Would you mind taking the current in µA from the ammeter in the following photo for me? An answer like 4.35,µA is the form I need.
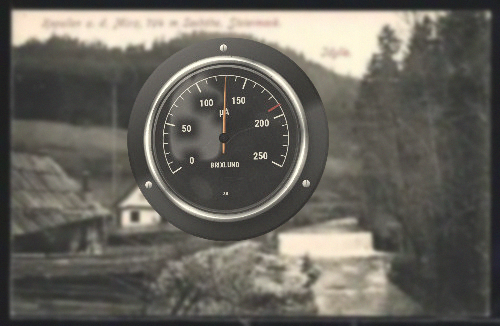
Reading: 130,µA
